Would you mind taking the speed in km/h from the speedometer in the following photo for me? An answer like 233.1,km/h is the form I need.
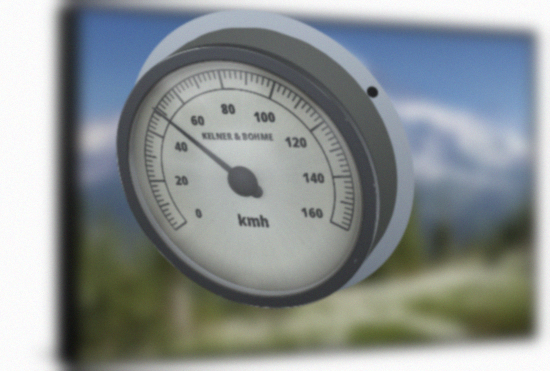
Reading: 50,km/h
